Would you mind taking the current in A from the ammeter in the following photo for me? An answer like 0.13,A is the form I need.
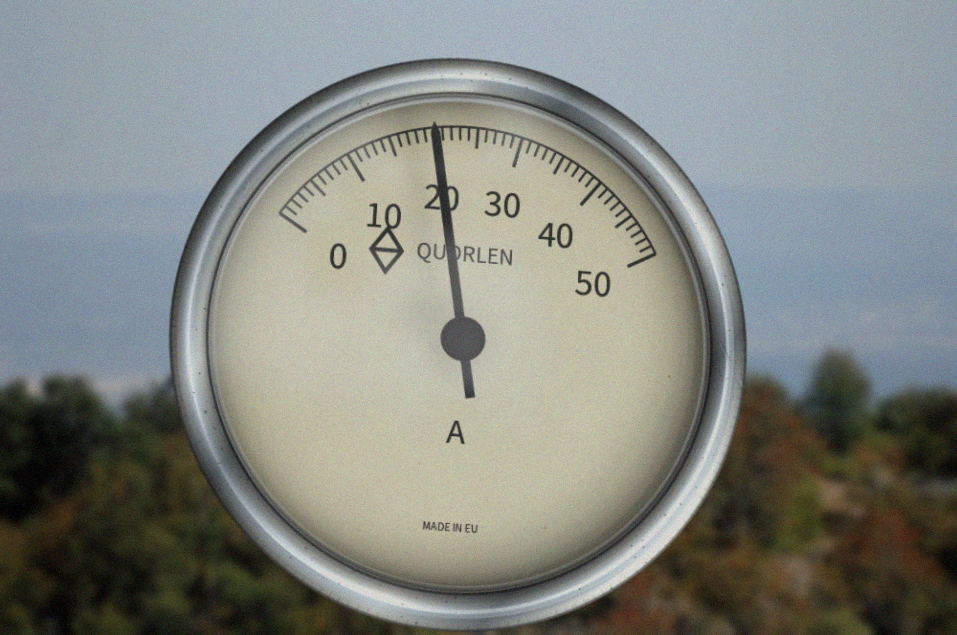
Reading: 20,A
